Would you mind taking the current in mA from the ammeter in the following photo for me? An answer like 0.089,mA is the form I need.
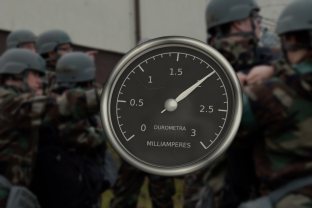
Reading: 2,mA
